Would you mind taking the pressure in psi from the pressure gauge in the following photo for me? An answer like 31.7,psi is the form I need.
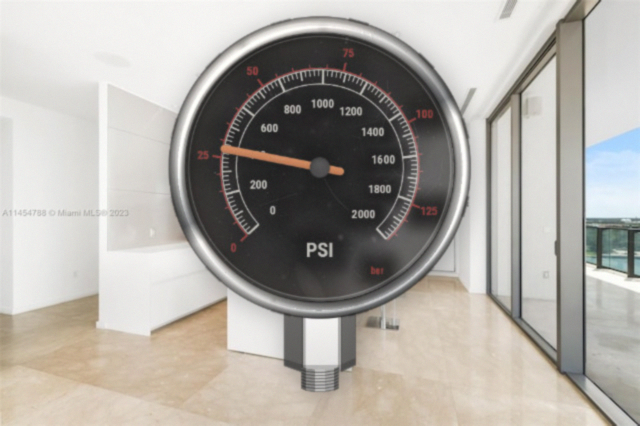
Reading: 400,psi
